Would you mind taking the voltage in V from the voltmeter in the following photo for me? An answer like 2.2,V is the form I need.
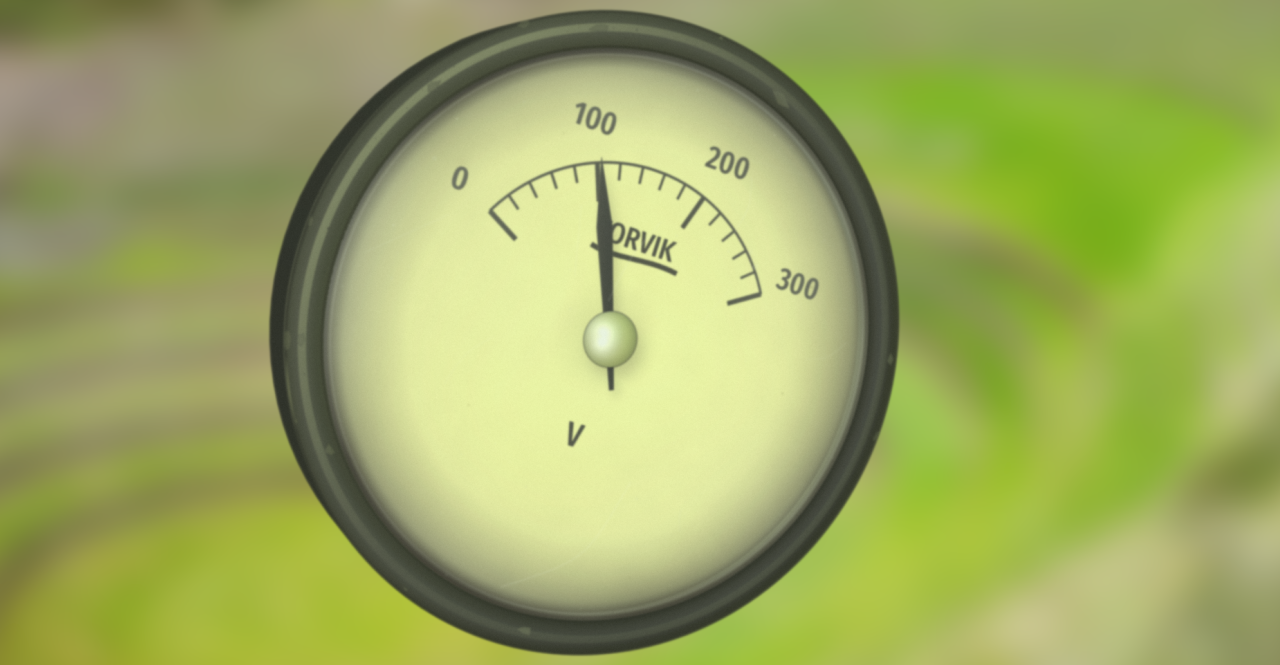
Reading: 100,V
